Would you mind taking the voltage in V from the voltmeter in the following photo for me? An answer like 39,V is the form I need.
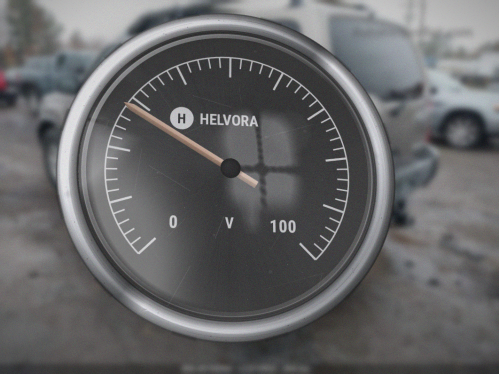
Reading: 28,V
